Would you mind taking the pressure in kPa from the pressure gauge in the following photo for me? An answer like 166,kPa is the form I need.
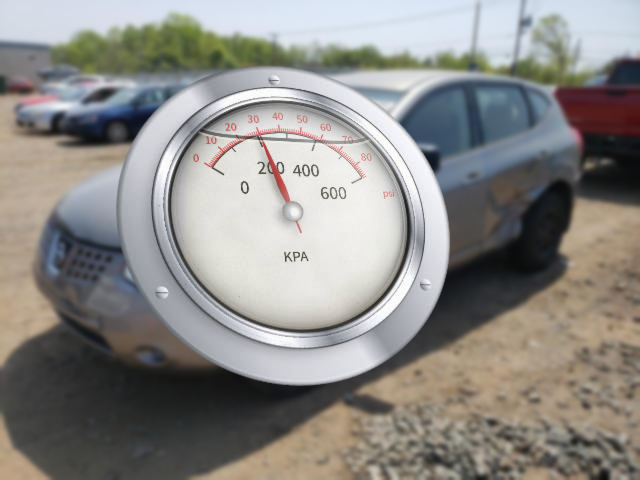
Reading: 200,kPa
